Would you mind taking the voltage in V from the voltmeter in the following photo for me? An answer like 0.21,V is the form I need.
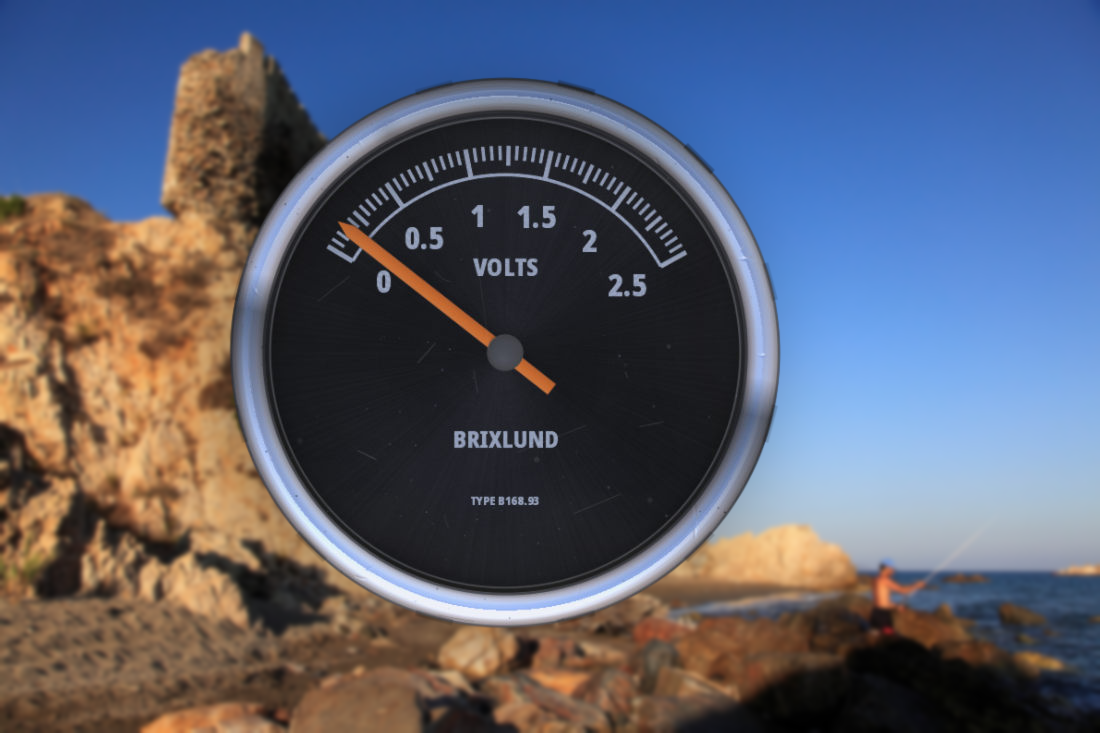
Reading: 0.15,V
